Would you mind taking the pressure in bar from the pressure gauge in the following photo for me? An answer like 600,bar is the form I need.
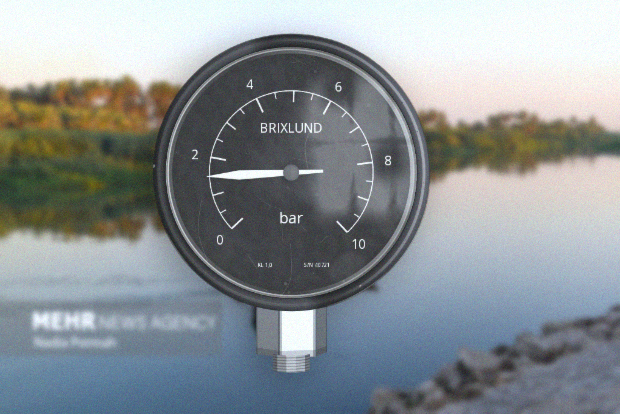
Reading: 1.5,bar
